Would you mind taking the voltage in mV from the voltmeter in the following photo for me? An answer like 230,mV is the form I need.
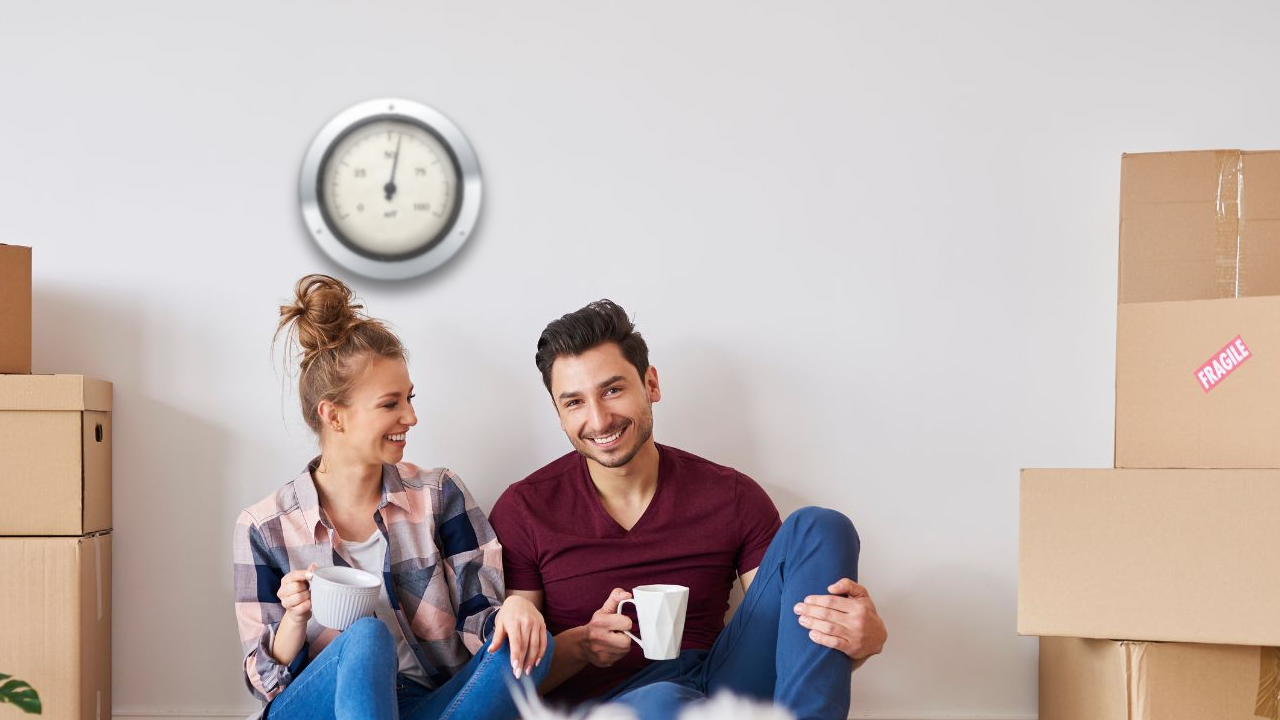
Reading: 55,mV
